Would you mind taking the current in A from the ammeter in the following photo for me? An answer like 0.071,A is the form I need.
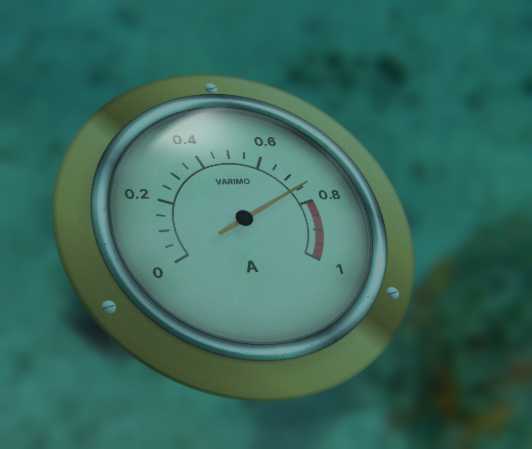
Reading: 0.75,A
